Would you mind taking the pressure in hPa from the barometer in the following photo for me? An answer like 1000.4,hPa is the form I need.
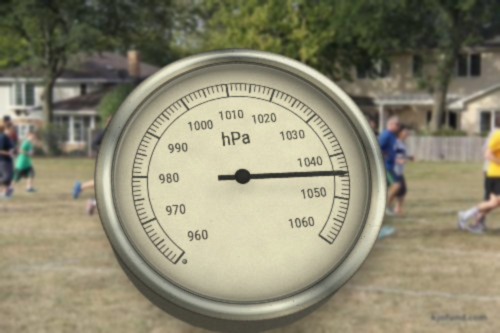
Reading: 1045,hPa
